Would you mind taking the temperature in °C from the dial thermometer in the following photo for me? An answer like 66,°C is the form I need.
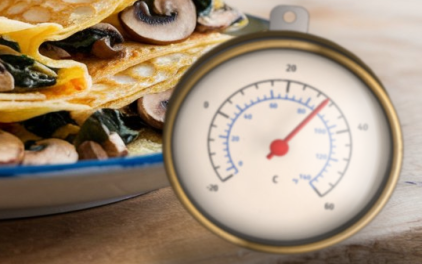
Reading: 30,°C
